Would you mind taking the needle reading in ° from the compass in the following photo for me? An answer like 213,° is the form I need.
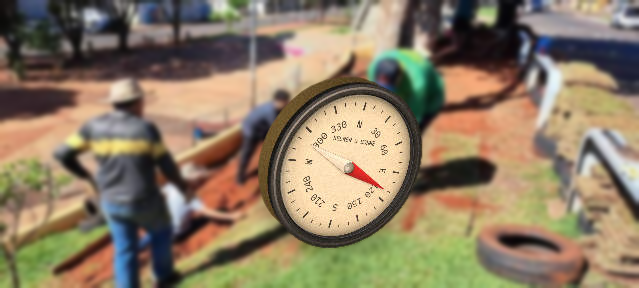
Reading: 110,°
